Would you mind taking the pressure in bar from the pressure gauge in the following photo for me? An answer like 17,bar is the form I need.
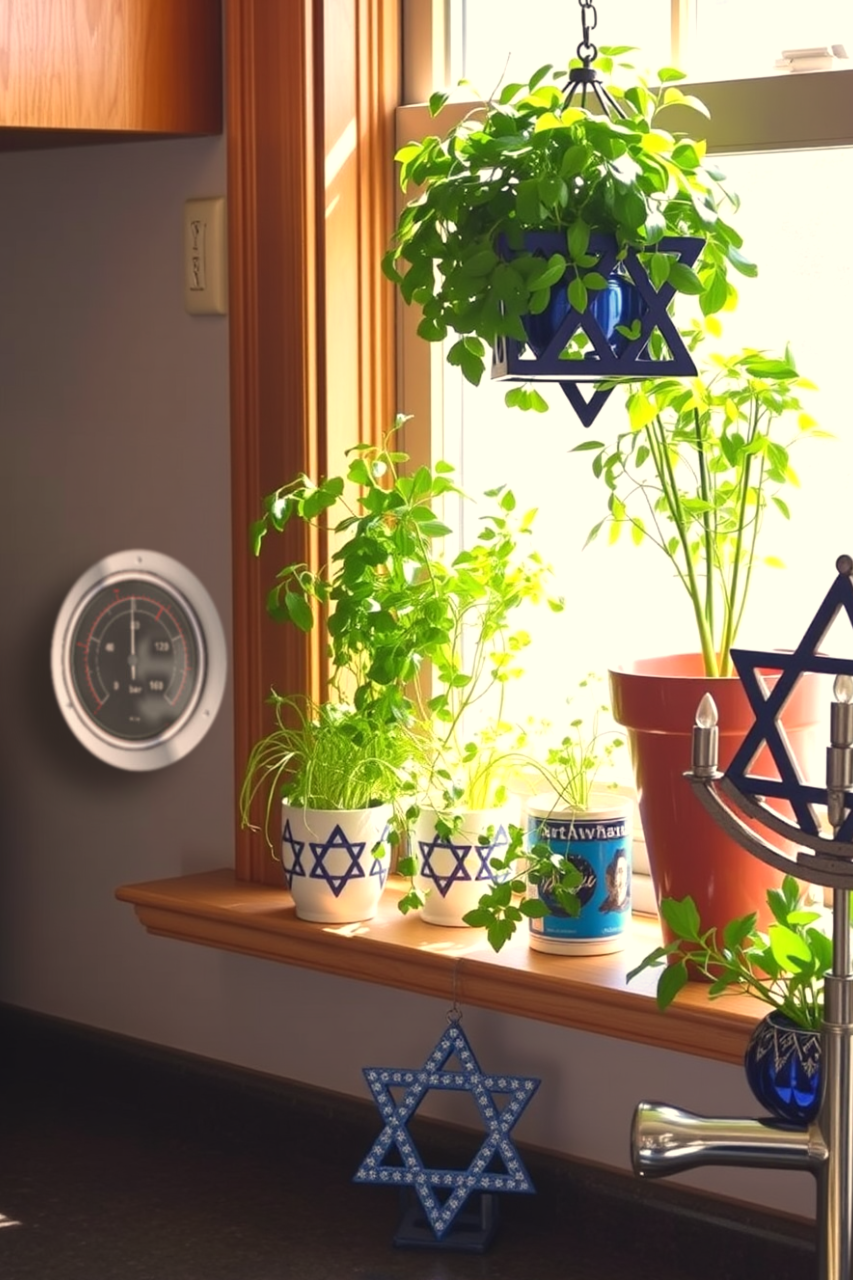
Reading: 80,bar
